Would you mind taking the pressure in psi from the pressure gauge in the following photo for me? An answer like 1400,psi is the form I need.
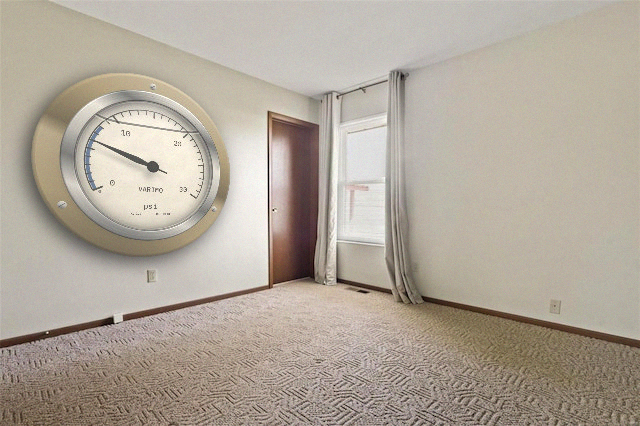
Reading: 6,psi
